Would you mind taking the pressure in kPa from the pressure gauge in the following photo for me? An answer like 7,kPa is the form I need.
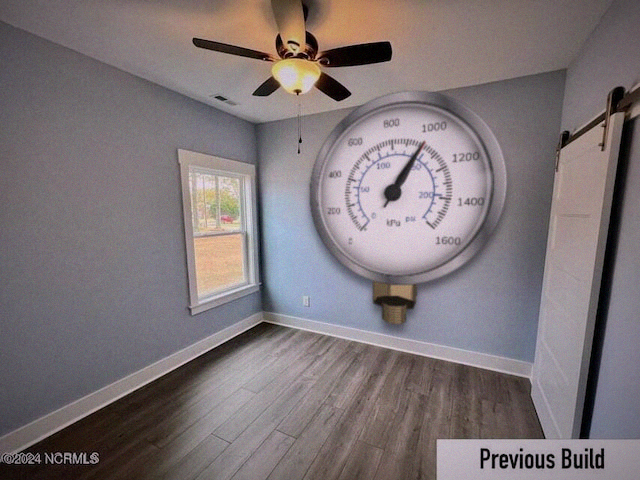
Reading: 1000,kPa
